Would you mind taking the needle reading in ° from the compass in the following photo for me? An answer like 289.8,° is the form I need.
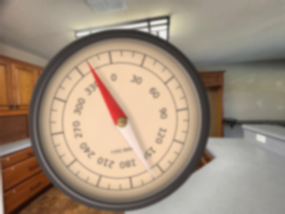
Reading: 340,°
